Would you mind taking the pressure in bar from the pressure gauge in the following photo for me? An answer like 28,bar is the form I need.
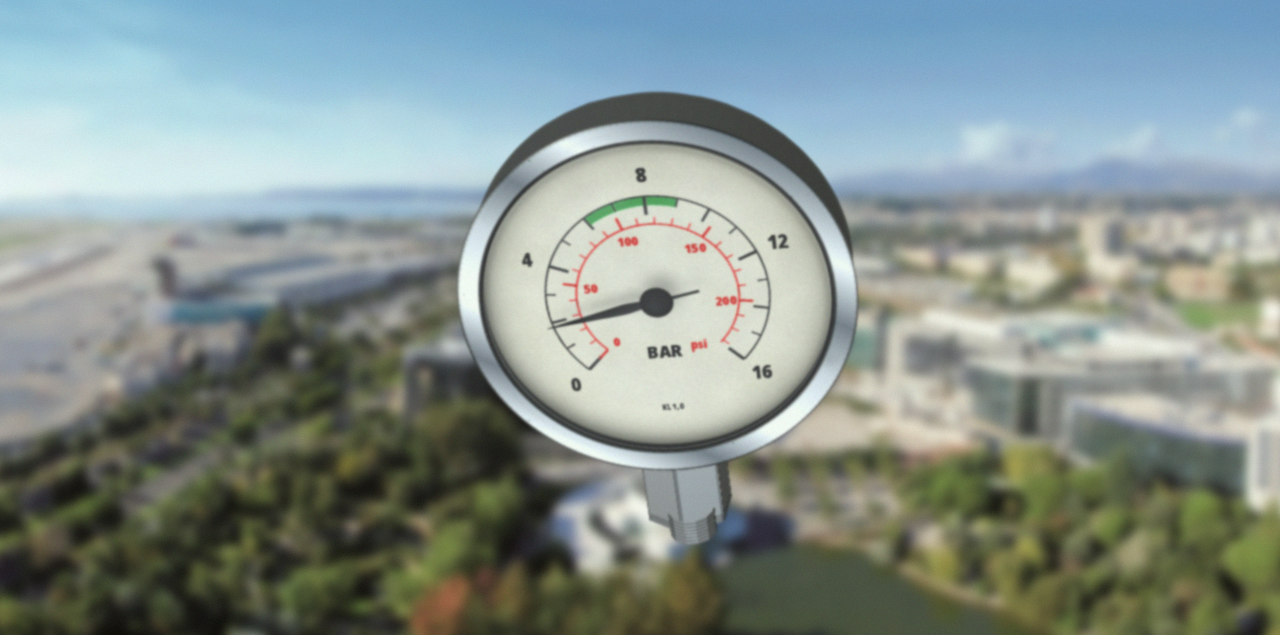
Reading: 2,bar
